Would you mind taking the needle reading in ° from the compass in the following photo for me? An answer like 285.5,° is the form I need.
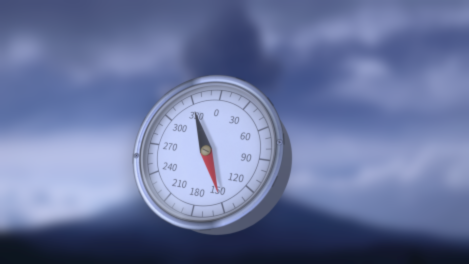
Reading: 150,°
